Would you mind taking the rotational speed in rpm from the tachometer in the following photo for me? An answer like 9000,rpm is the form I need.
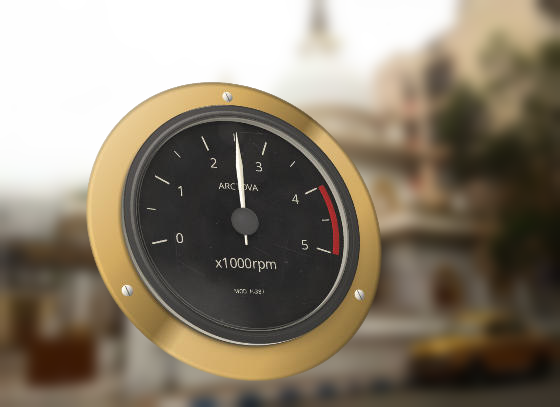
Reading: 2500,rpm
